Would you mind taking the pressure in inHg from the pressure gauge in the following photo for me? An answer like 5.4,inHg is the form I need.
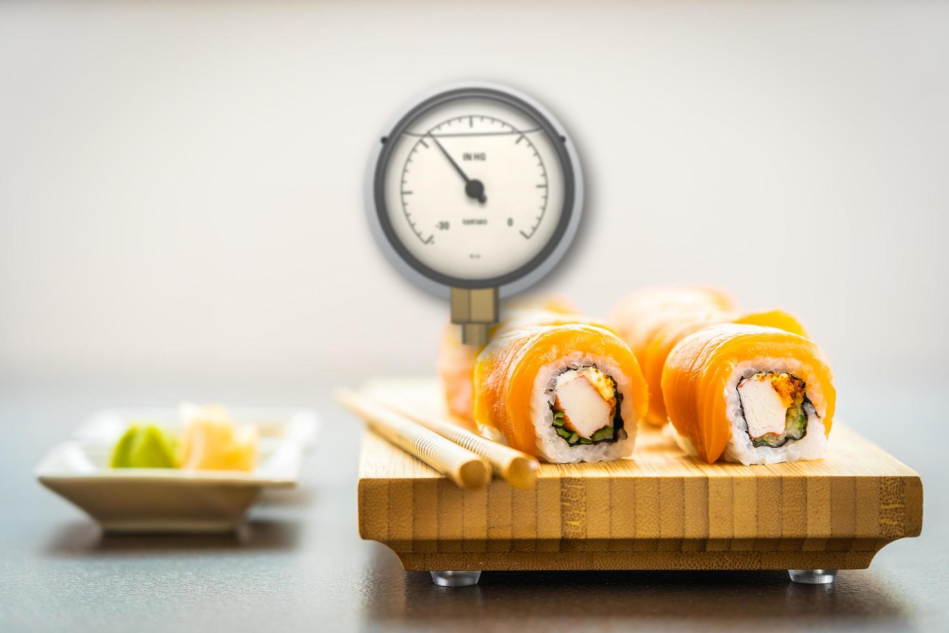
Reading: -19,inHg
